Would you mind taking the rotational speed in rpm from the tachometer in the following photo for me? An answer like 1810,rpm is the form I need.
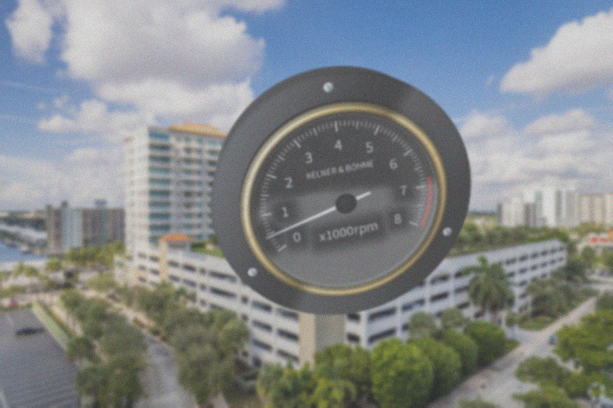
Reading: 500,rpm
